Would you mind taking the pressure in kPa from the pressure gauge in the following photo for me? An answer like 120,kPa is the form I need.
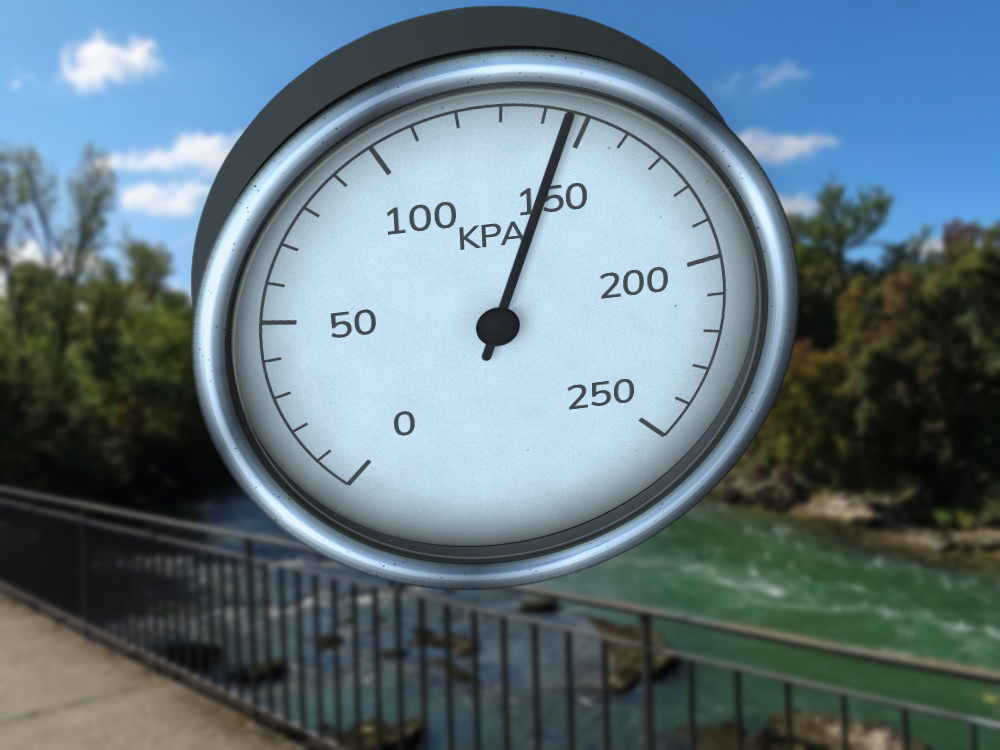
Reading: 145,kPa
